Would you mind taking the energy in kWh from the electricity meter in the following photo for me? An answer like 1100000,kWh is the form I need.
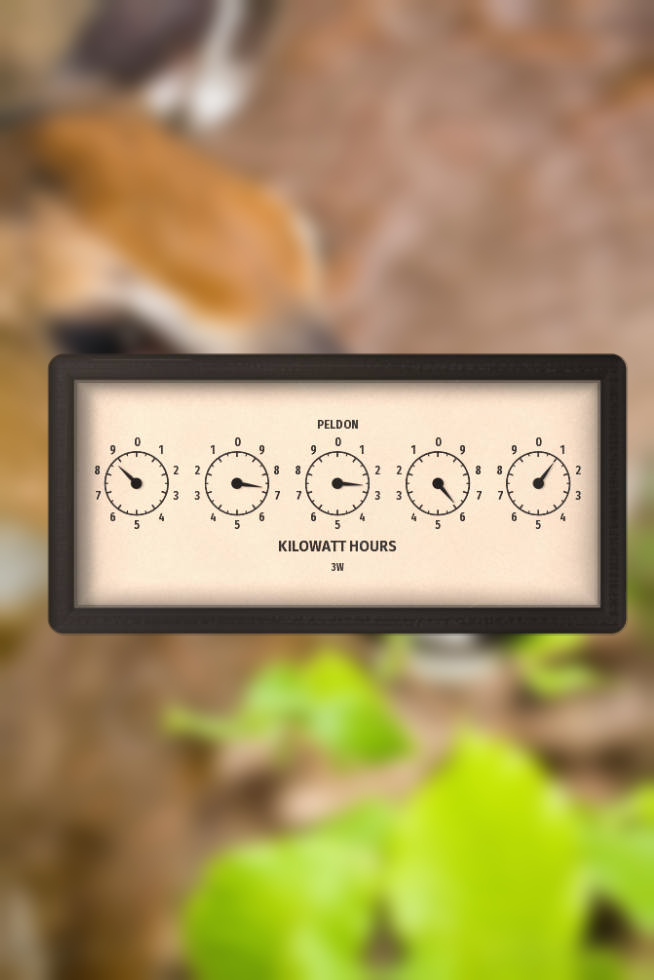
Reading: 87261,kWh
